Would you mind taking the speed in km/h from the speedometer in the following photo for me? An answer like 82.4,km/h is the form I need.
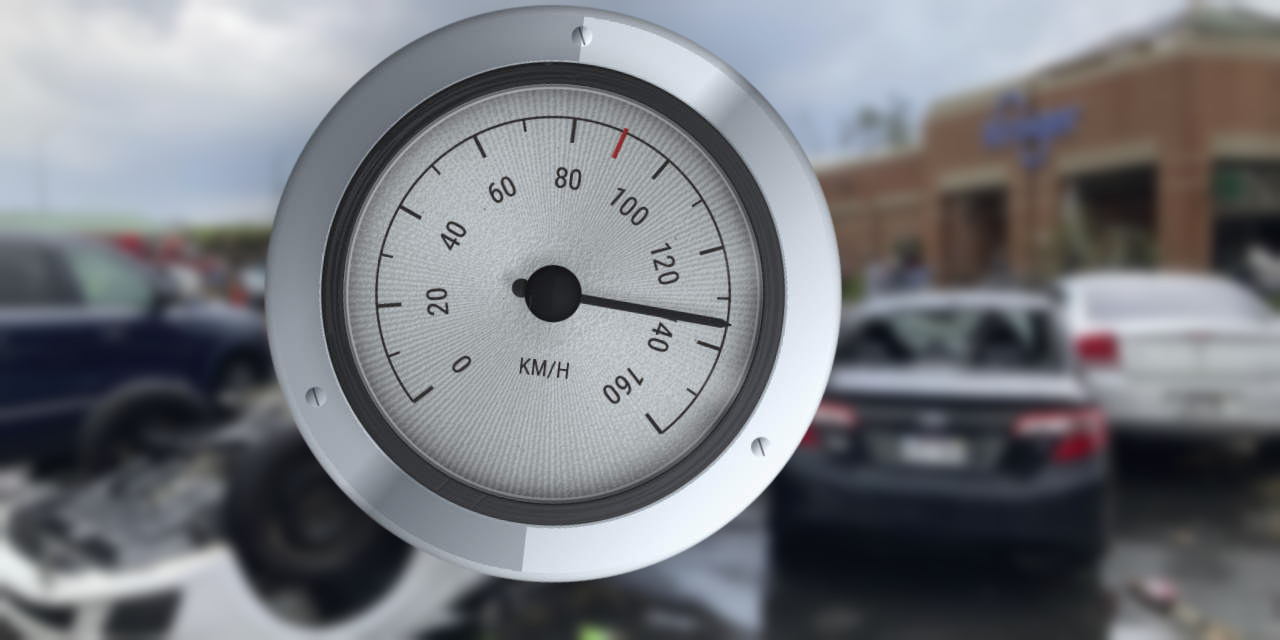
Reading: 135,km/h
